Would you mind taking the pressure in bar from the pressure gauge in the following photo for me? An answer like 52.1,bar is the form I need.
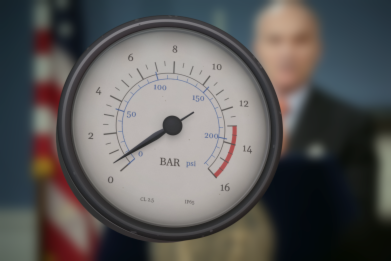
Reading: 0.5,bar
